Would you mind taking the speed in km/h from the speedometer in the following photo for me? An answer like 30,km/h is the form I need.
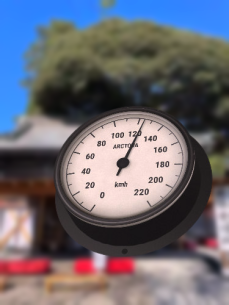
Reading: 125,km/h
